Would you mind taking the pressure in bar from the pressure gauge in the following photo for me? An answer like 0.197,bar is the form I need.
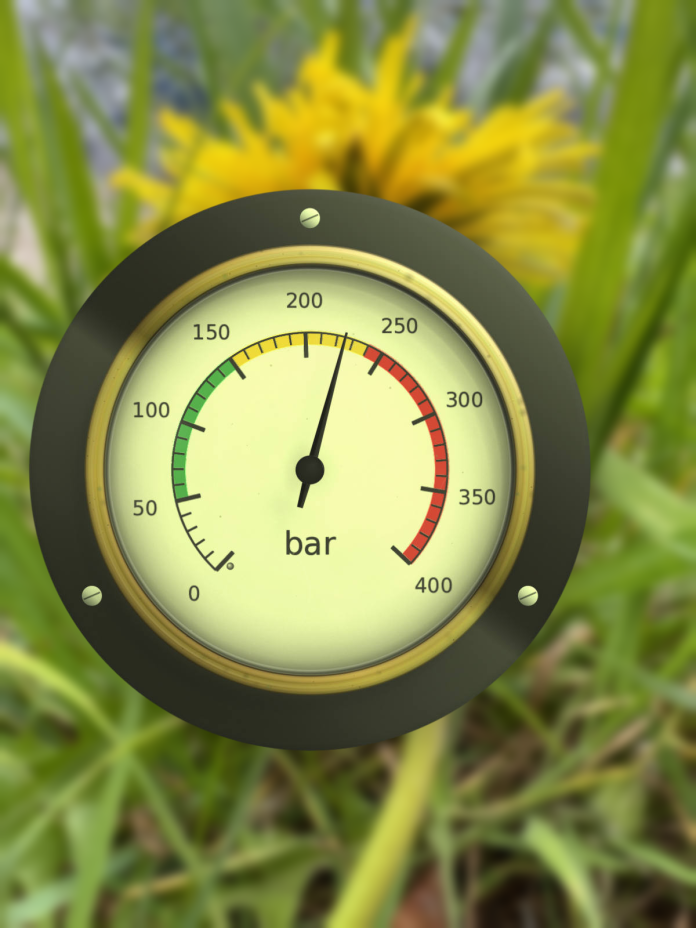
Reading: 225,bar
